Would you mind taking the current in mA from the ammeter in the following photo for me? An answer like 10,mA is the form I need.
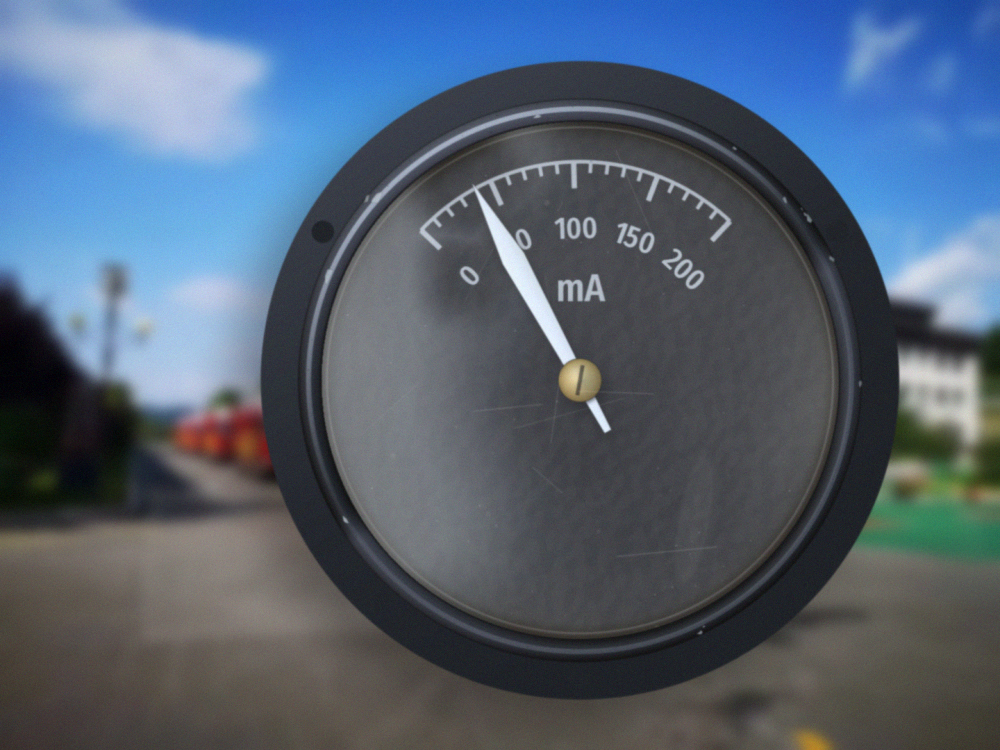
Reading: 40,mA
